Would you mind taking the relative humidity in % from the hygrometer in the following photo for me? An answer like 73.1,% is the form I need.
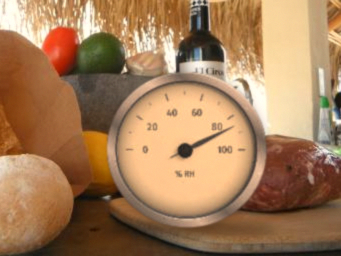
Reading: 85,%
